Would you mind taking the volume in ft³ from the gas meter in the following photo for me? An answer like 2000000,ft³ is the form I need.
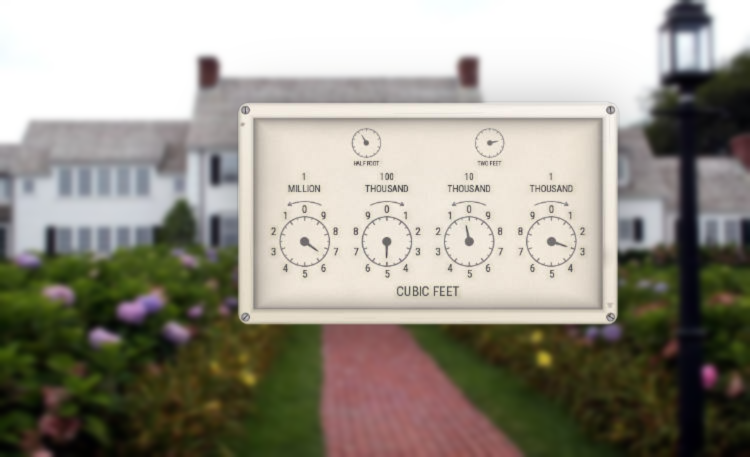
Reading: 650300,ft³
